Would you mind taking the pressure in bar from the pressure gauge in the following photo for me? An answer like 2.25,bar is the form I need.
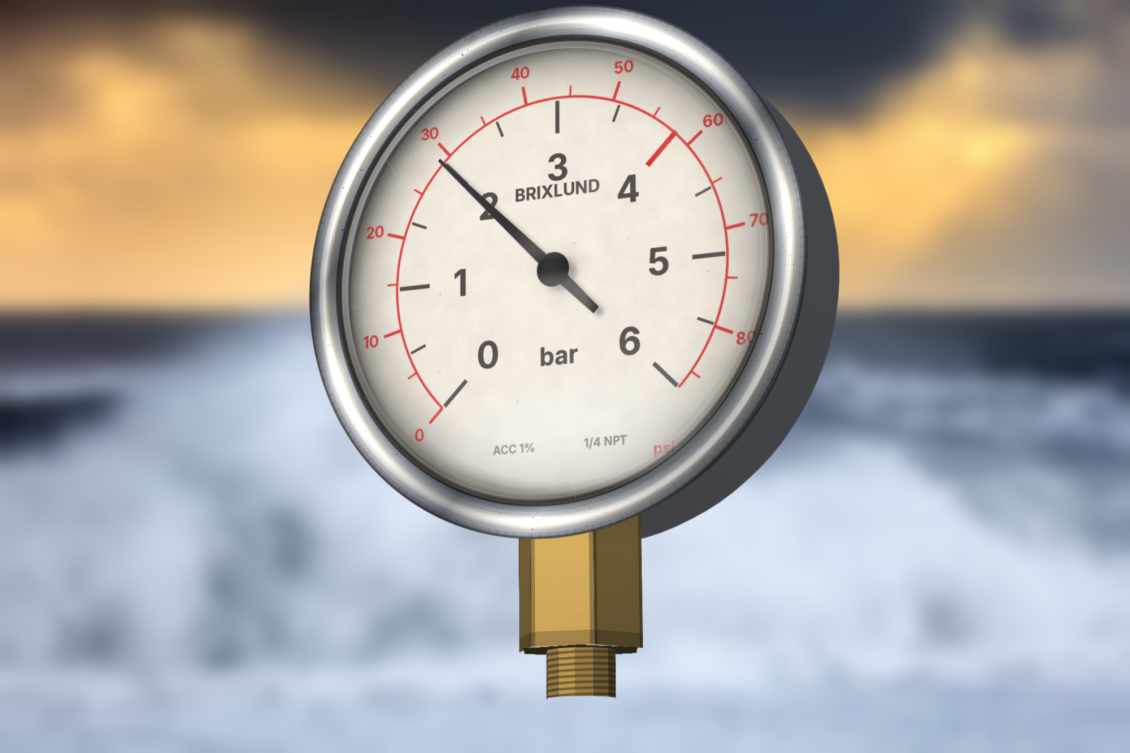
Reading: 2,bar
